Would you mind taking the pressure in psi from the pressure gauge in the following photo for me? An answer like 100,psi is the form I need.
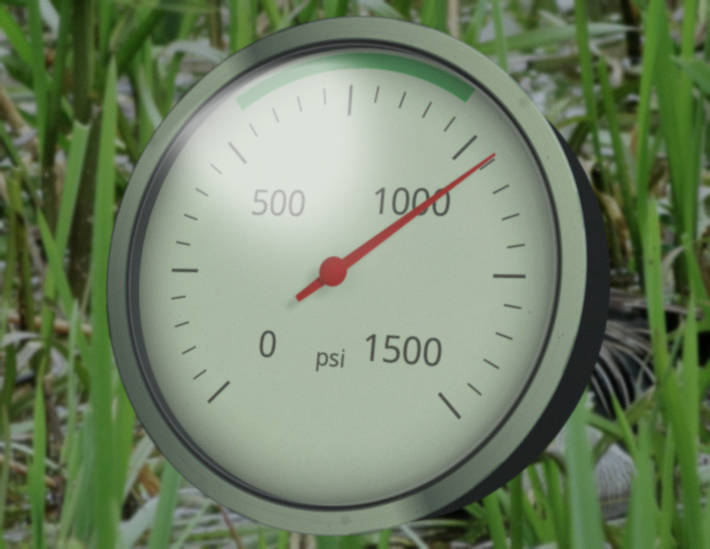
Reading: 1050,psi
